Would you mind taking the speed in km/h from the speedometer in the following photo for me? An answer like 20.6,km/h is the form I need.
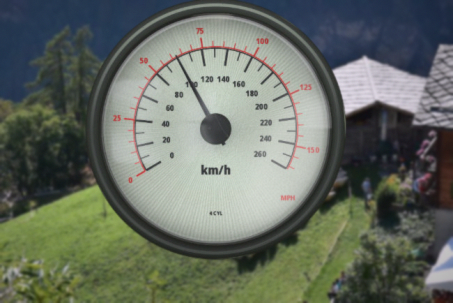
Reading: 100,km/h
